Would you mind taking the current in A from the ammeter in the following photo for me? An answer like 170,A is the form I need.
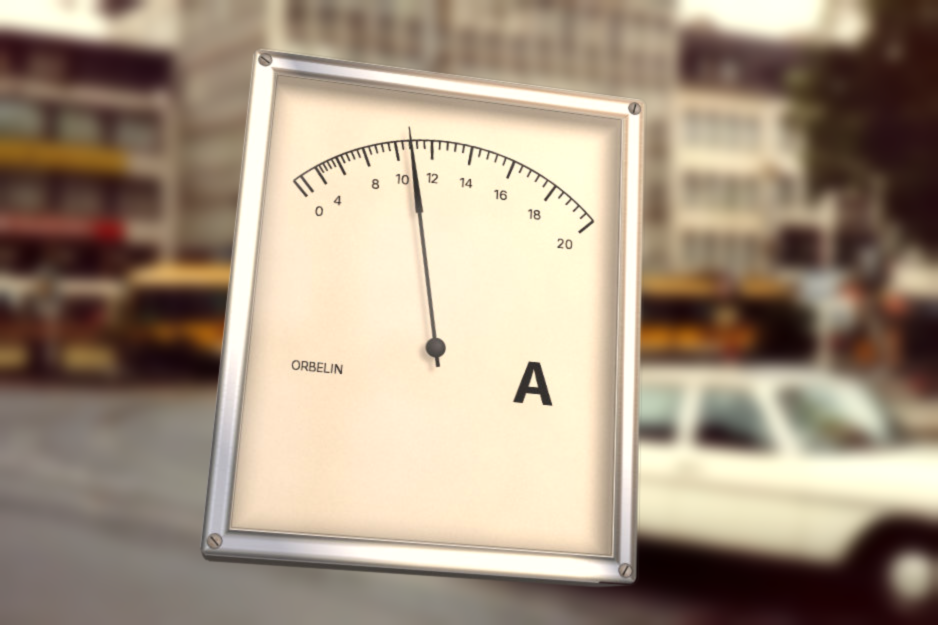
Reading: 10.8,A
